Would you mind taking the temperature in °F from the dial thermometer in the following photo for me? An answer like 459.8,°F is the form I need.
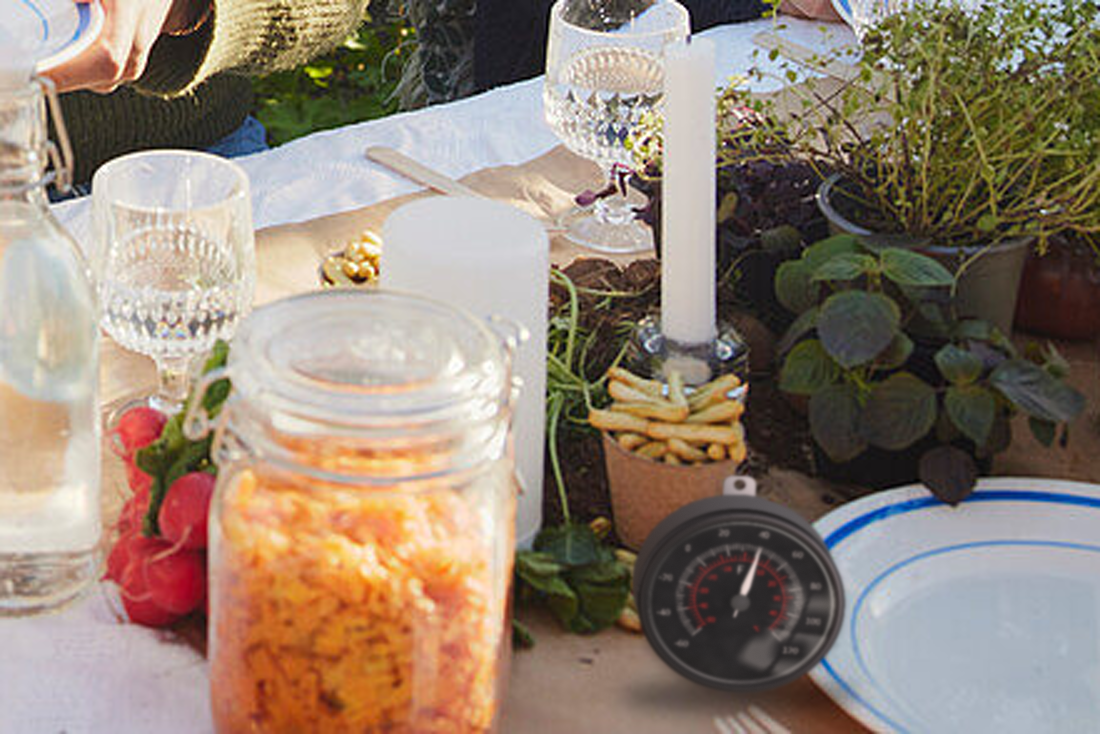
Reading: 40,°F
